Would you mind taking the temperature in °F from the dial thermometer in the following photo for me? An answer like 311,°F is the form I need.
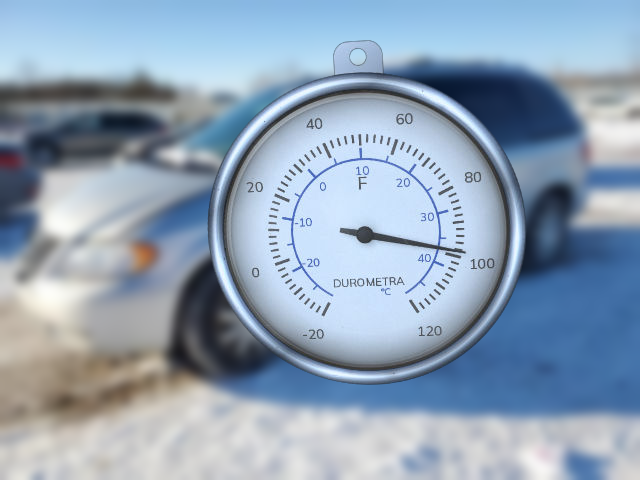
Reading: 98,°F
